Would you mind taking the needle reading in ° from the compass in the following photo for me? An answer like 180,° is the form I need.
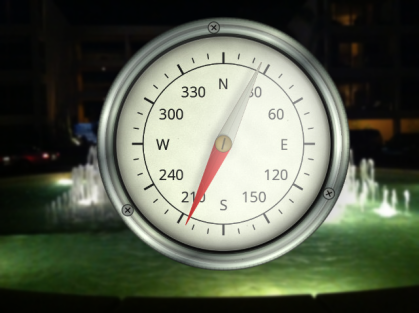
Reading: 205,°
